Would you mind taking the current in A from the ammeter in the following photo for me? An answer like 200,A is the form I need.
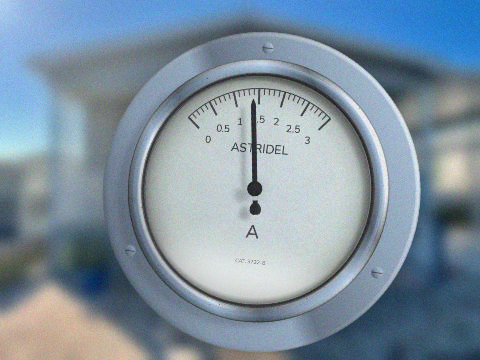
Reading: 1.4,A
